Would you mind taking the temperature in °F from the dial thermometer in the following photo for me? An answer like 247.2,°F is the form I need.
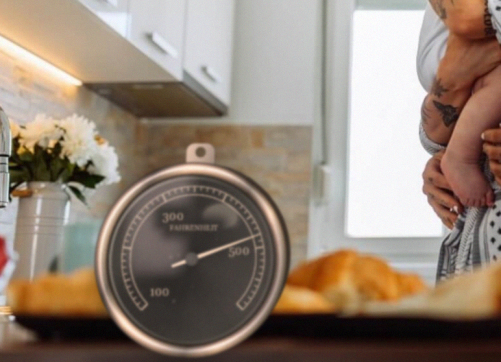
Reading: 480,°F
